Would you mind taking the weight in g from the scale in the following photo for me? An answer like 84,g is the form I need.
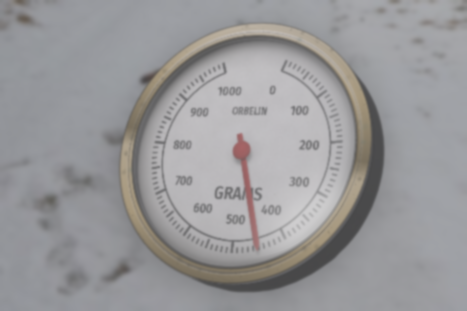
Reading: 450,g
